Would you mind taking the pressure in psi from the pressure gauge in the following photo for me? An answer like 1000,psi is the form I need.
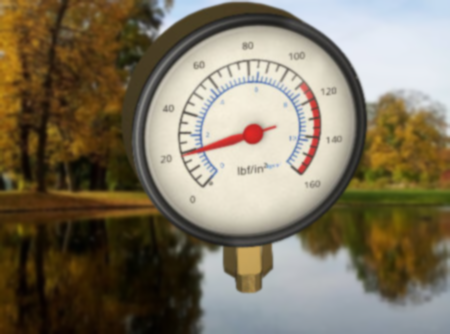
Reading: 20,psi
